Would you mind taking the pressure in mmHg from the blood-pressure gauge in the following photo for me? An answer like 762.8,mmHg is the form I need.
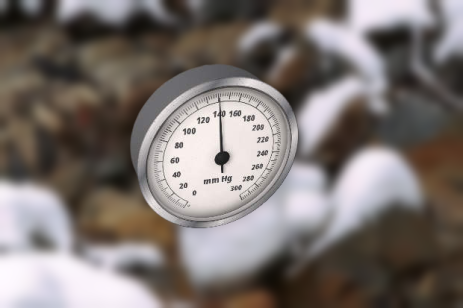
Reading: 140,mmHg
